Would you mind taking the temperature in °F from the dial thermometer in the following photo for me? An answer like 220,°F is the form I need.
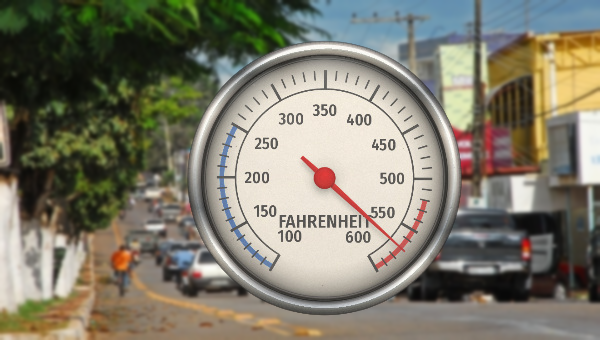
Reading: 570,°F
